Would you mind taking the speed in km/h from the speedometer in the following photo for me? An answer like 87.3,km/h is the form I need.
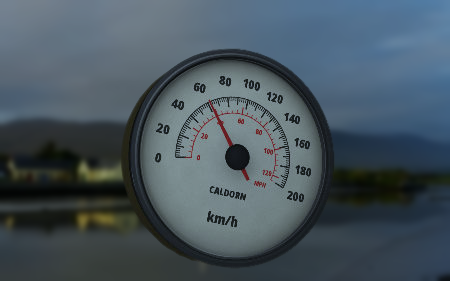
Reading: 60,km/h
